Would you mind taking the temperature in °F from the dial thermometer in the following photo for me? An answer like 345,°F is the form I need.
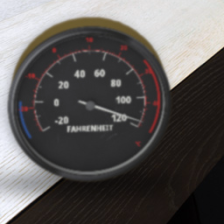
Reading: 115,°F
